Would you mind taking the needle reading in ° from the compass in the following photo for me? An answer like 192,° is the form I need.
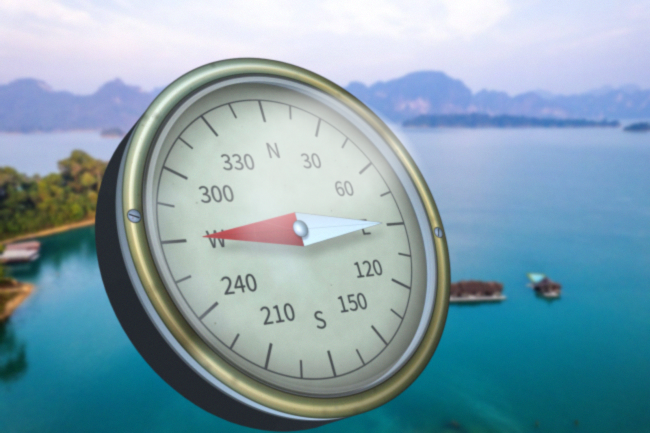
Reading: 270,°
